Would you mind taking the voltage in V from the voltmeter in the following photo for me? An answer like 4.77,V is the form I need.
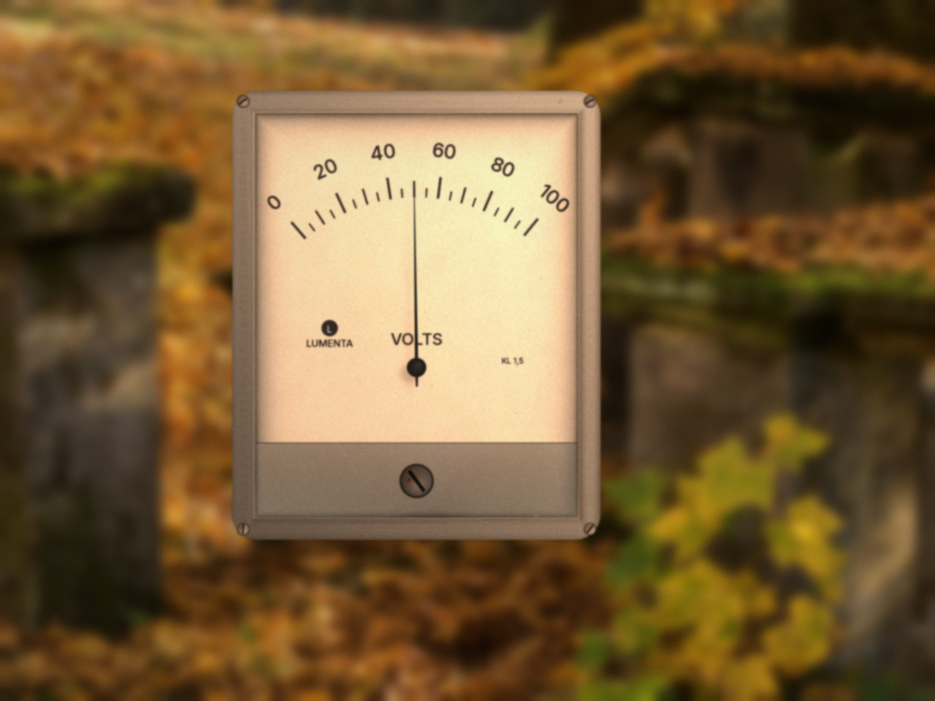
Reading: 50,V
